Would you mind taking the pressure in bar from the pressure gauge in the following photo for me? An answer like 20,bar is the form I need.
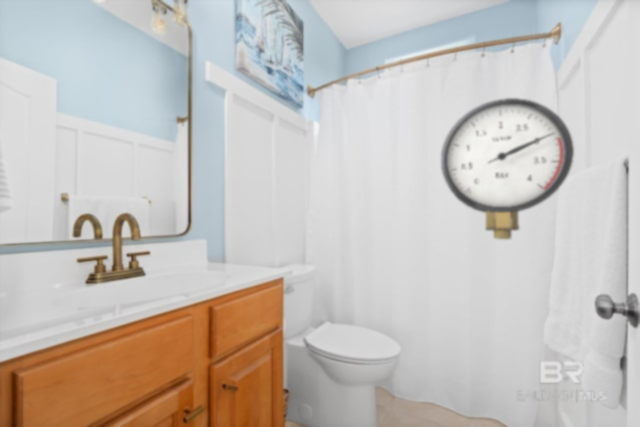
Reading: 3,bar
